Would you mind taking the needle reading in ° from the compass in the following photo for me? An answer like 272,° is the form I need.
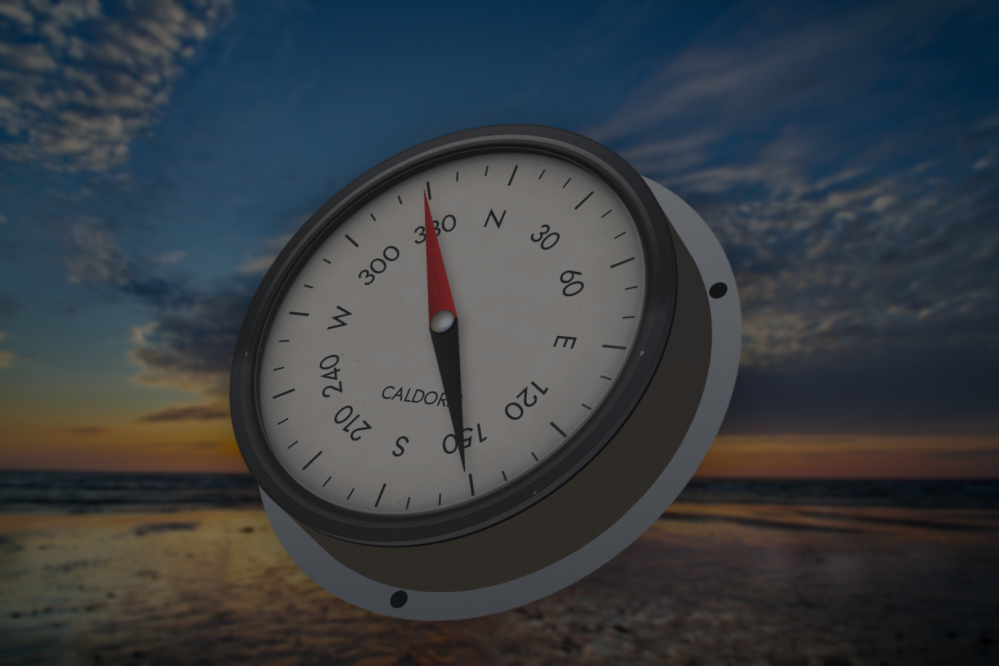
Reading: 330,°
